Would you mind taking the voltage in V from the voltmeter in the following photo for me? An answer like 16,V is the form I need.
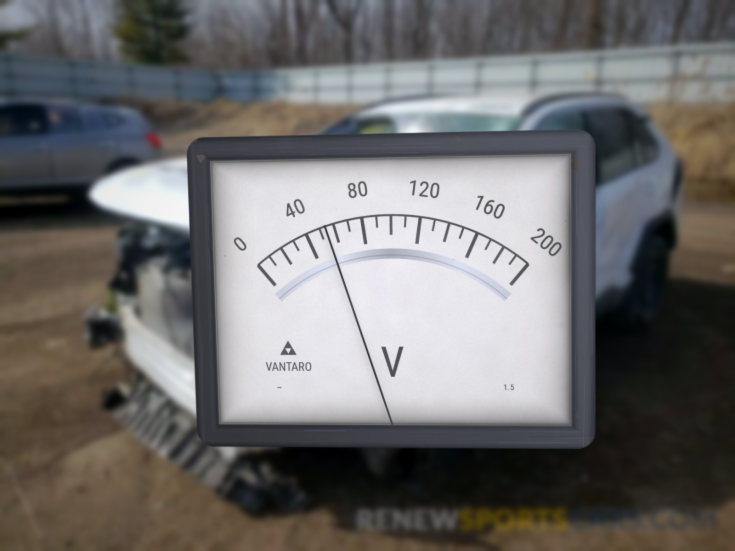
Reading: 55,V
